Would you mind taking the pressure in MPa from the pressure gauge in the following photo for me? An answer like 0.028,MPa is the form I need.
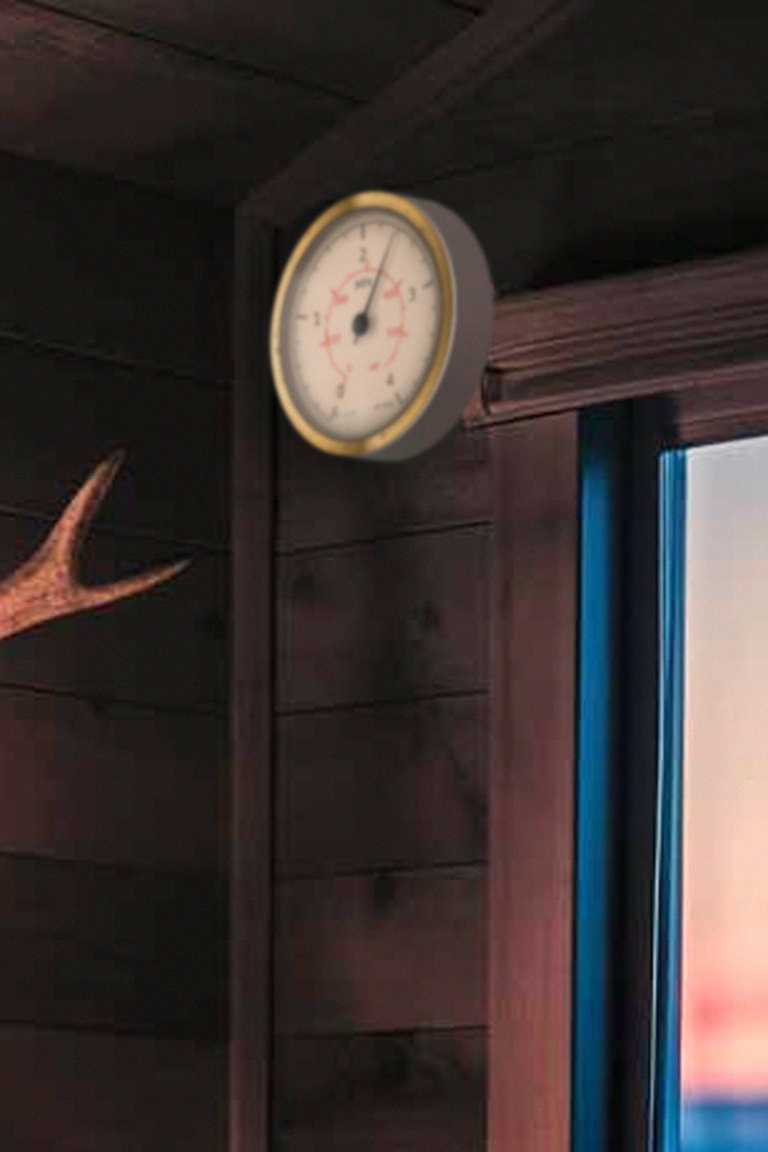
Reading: 2.4,MPa
